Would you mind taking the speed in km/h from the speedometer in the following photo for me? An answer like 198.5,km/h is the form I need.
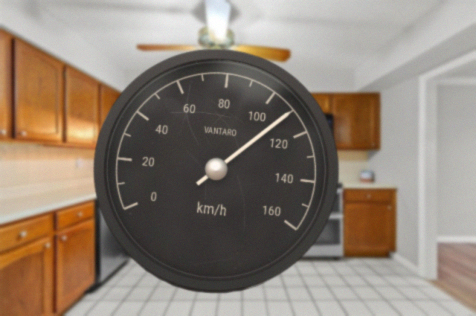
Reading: 110,km/h
